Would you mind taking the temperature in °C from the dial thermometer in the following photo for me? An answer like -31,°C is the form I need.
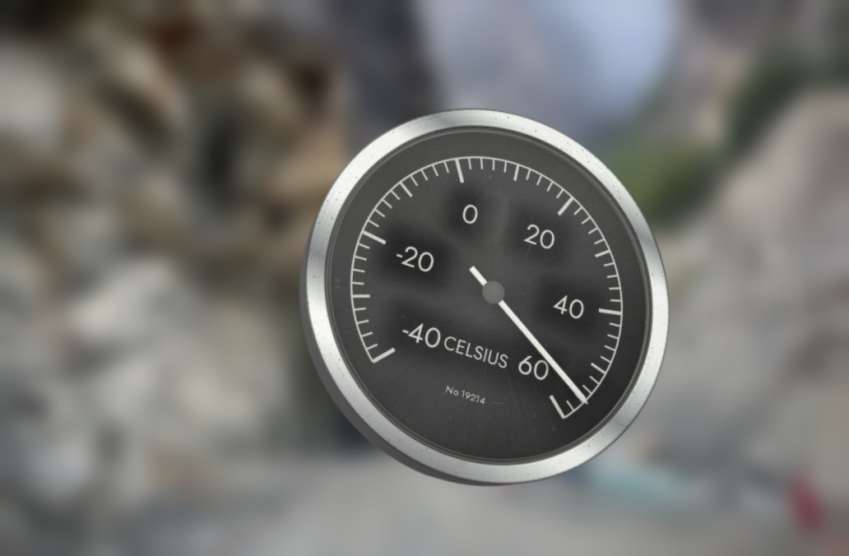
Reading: 56,°C
